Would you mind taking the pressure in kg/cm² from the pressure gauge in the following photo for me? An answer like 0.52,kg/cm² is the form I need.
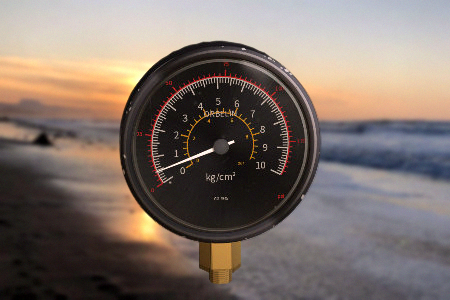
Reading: 0.5,kg/cm²
